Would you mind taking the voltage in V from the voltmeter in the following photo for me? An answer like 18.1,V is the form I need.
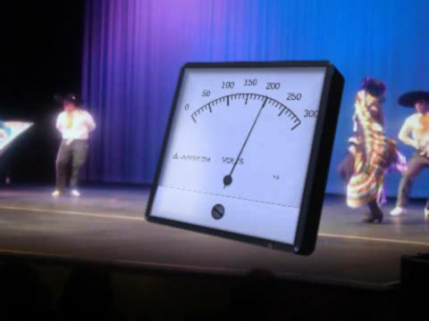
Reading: 200,V
